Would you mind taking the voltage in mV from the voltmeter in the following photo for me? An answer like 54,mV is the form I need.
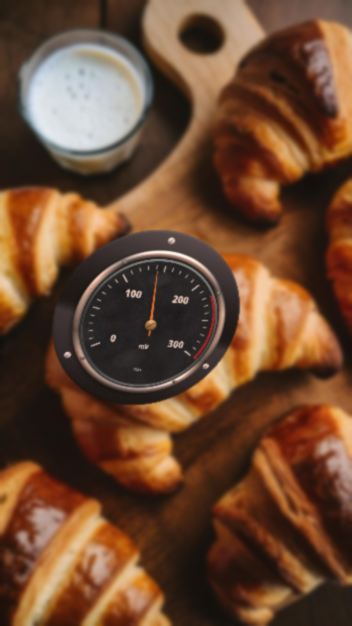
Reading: 140,mV
